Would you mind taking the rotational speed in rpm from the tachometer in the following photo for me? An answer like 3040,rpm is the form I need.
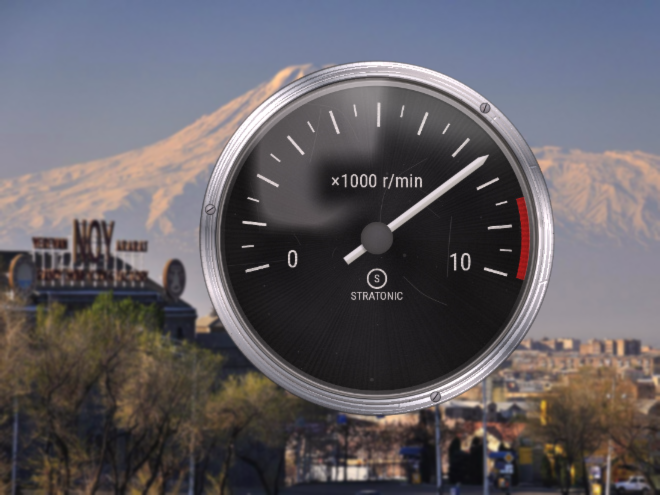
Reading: 7500,rpm
